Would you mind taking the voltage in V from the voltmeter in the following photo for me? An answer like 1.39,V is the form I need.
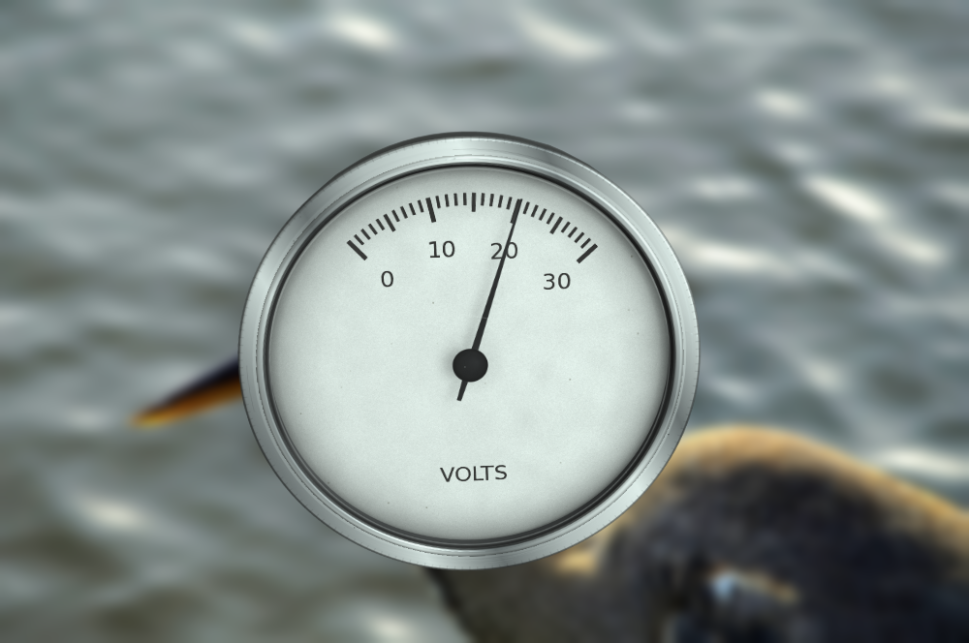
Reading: 20,V
